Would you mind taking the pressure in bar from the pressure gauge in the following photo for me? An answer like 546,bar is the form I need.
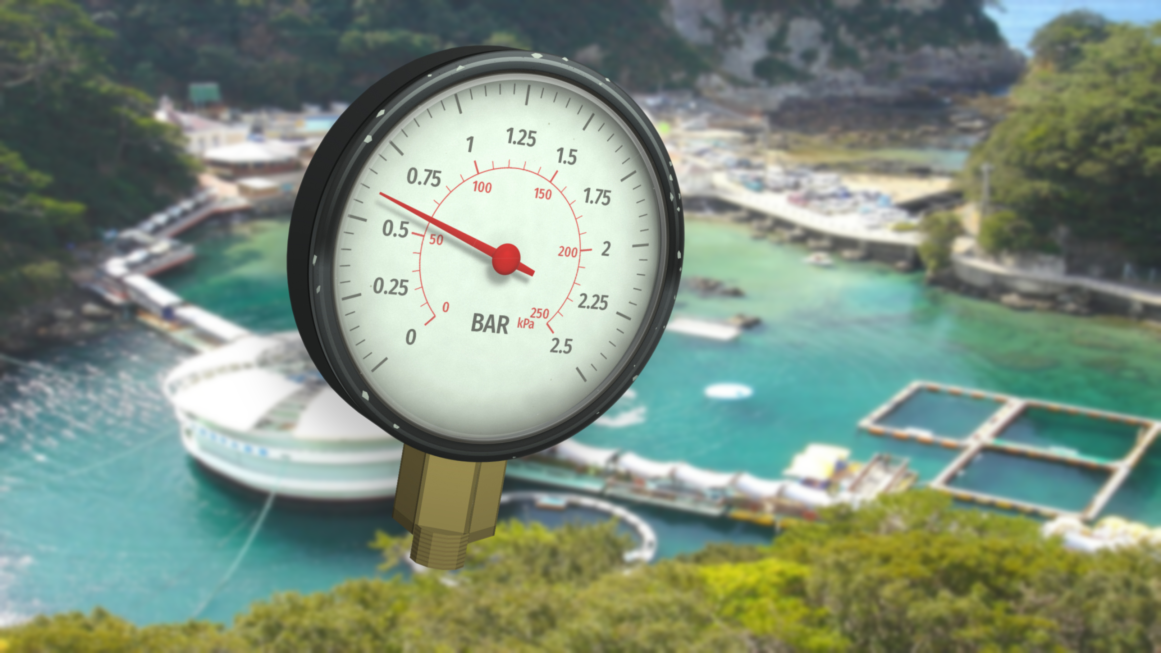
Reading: 0.6,bar
